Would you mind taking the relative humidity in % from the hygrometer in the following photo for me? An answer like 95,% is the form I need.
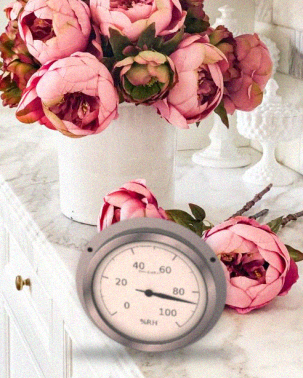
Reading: 85,%
